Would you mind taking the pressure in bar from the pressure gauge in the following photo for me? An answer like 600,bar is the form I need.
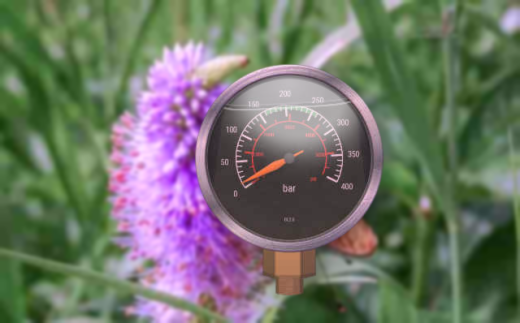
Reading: 10,bar
